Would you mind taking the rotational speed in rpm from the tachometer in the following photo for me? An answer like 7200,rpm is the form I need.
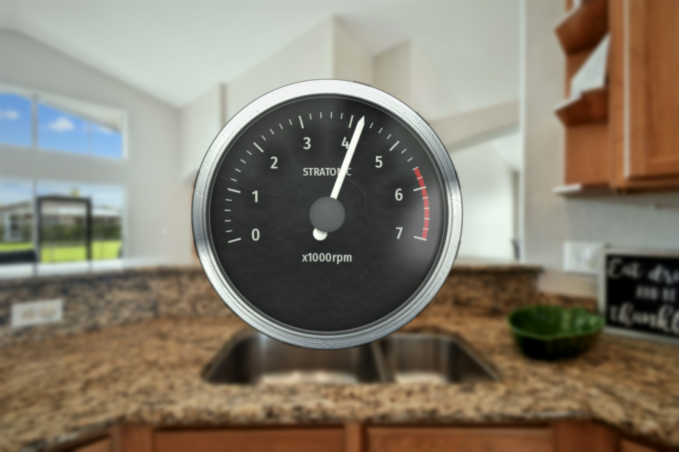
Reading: 4200,rpm
